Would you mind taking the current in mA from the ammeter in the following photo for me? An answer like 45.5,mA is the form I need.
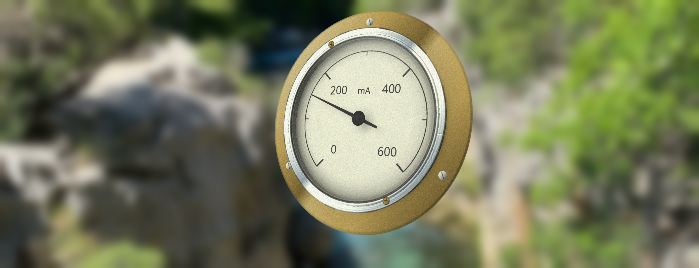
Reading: 150,mA
